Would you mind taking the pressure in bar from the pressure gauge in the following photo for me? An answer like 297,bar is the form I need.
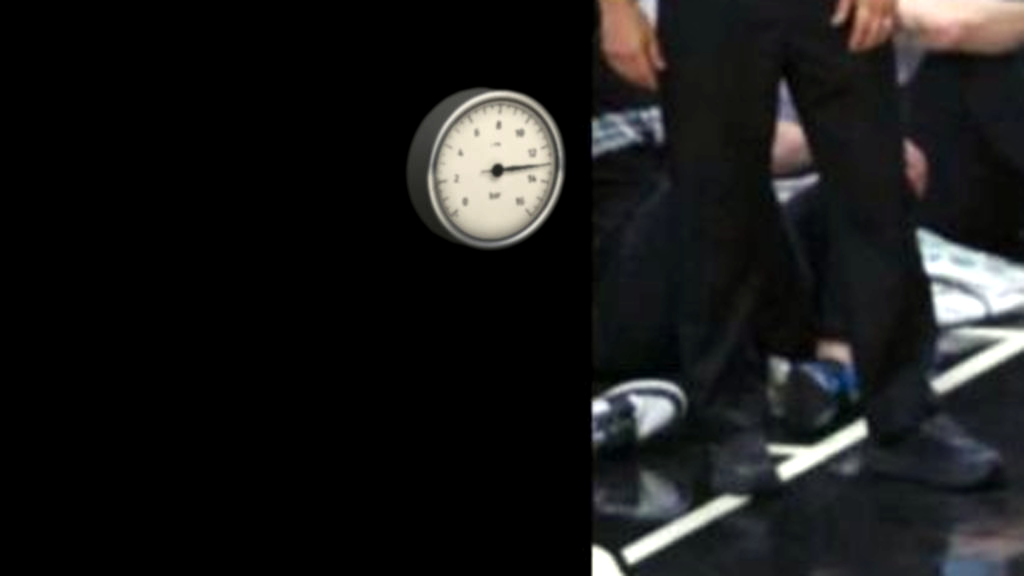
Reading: 13,bar
